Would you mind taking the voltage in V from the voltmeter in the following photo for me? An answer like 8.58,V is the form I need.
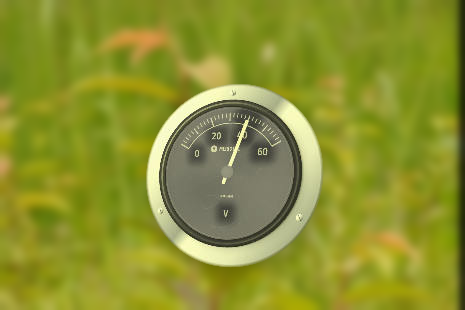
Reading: 40,V
